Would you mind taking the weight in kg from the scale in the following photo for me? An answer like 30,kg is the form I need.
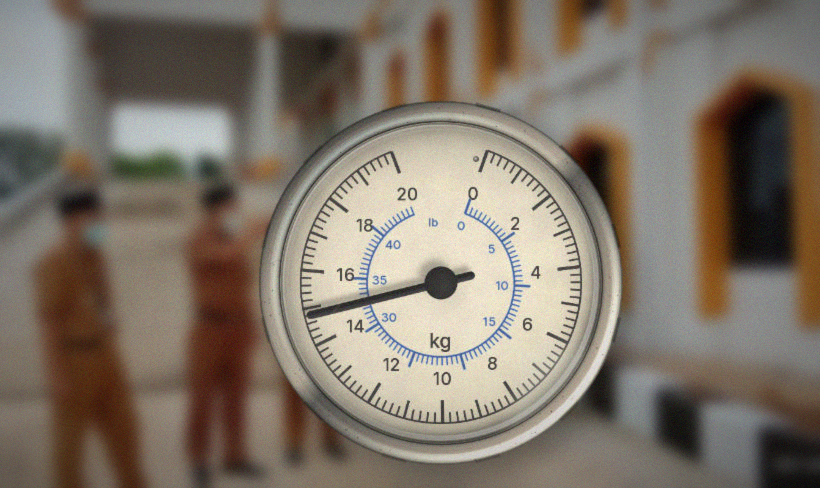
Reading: 14.8,kg
